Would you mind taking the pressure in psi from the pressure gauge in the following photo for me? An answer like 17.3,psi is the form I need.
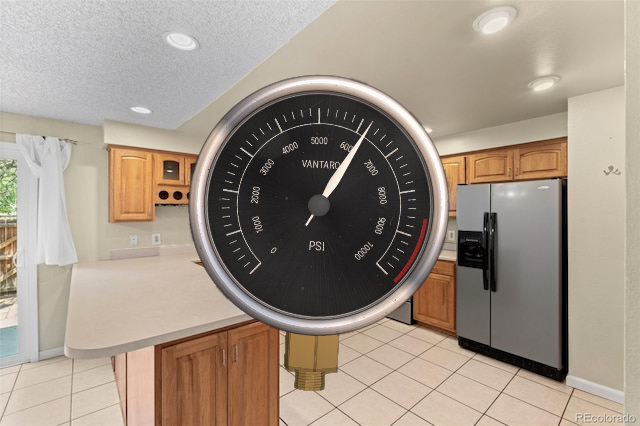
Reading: 6200,psi
